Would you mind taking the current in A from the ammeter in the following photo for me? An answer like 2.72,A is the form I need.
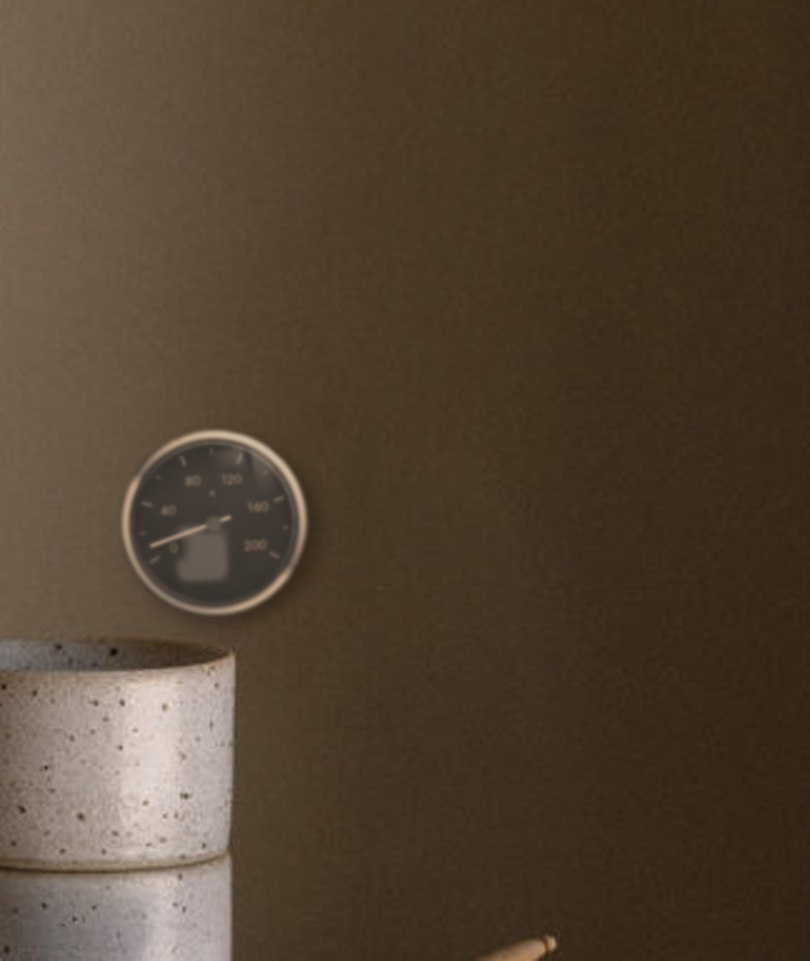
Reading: 10,A
